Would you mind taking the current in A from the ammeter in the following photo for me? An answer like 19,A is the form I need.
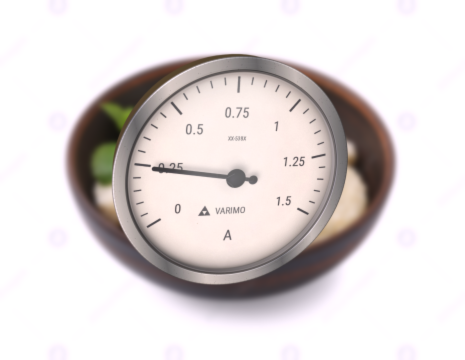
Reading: 0.25,A
